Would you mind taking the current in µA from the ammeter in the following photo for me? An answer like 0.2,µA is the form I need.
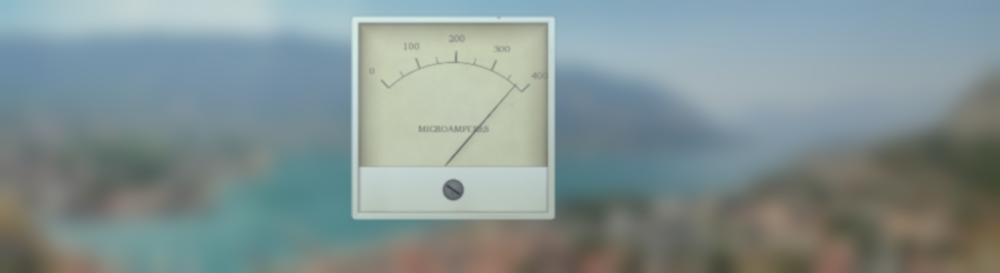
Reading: 375,µA
